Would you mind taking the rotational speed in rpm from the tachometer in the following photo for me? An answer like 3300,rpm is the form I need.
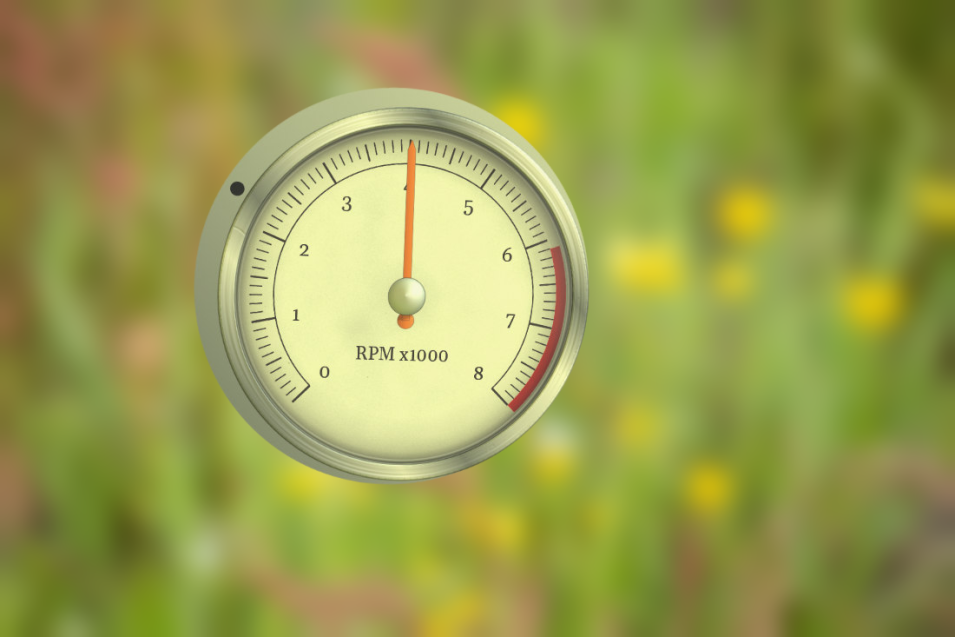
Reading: 4000,rpm
